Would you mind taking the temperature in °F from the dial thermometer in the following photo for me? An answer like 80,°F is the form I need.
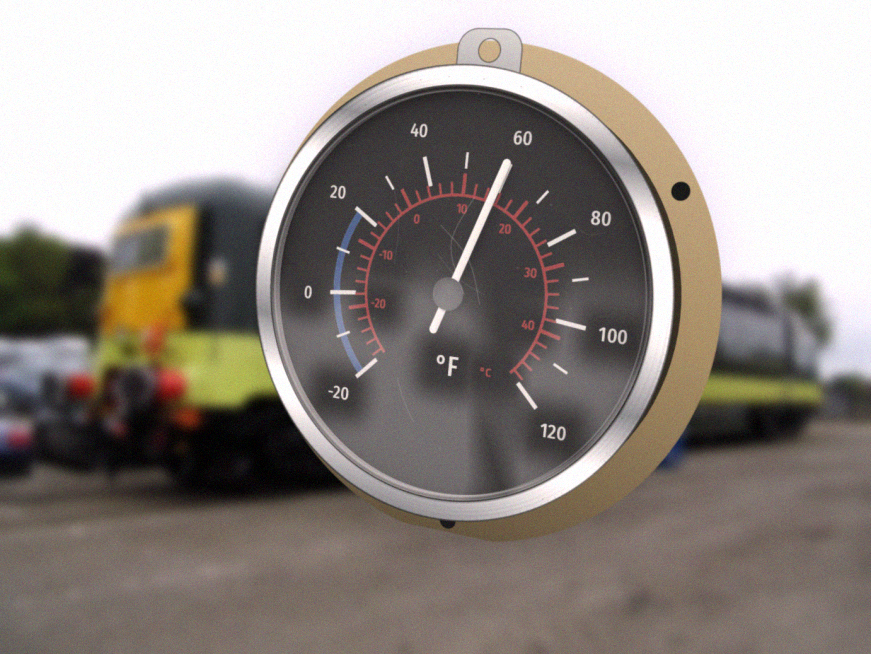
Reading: 60,°F
